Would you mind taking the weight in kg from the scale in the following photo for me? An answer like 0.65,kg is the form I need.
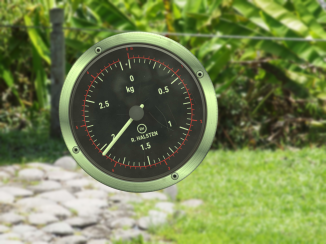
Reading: 1.95,kg
